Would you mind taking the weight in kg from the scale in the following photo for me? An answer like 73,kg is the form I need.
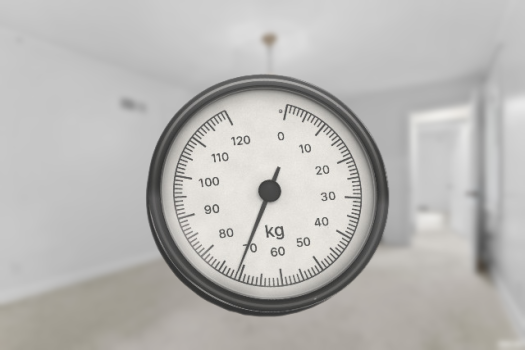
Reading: 71,kg
